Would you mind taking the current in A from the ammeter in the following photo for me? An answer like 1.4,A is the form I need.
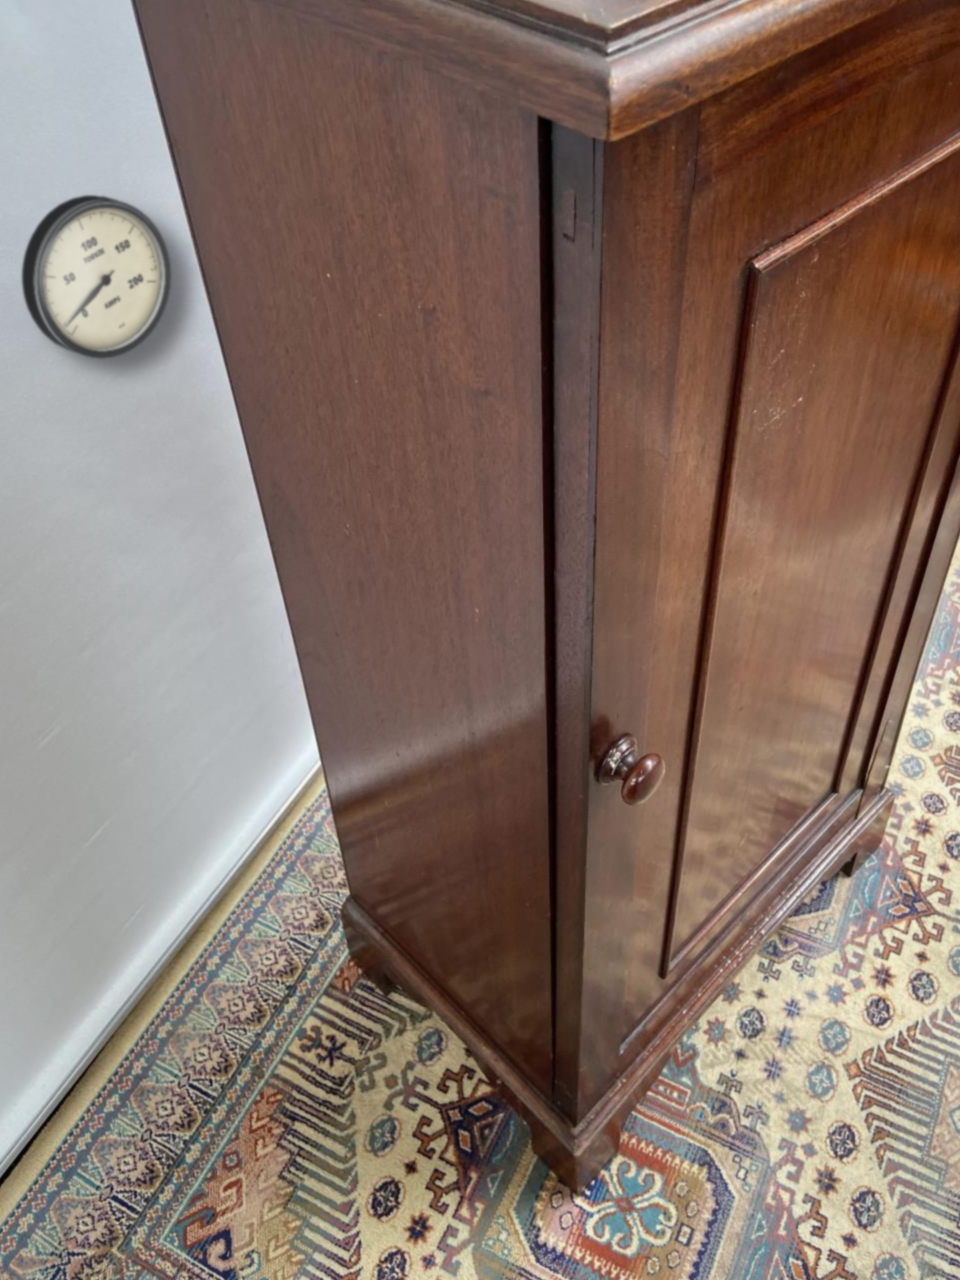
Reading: 10,A
